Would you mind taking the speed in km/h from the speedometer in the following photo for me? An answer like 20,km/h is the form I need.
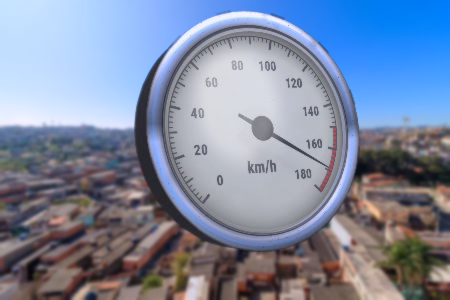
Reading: 170,km/h
